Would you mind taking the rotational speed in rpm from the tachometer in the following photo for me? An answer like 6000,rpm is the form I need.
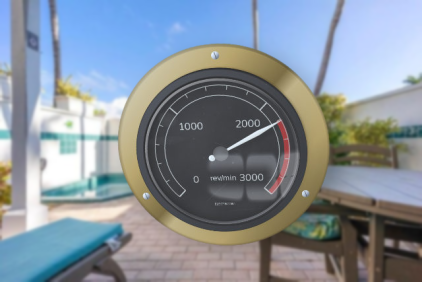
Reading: 2200,rpm
